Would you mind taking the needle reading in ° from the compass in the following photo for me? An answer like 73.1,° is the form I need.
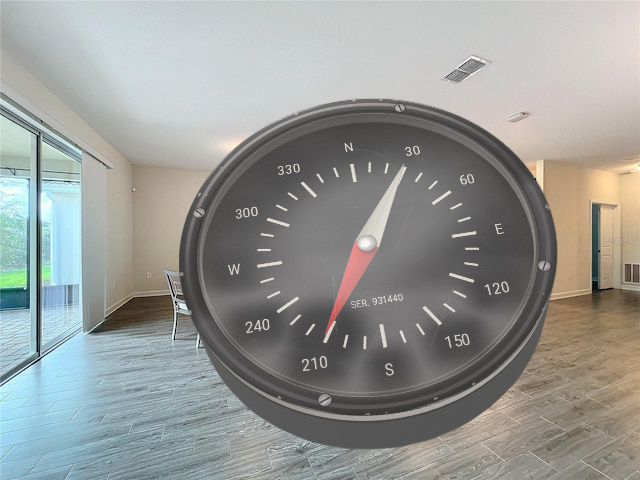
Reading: 210,°
